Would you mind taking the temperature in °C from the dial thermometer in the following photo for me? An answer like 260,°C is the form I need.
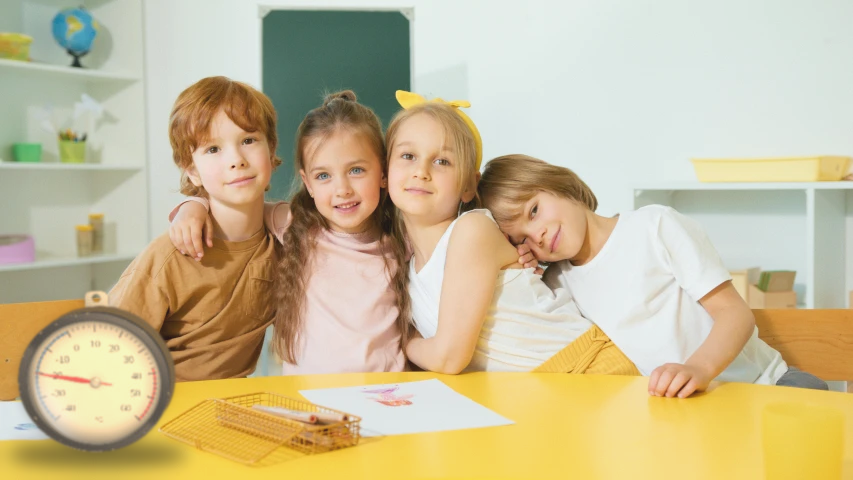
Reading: -20,°C
